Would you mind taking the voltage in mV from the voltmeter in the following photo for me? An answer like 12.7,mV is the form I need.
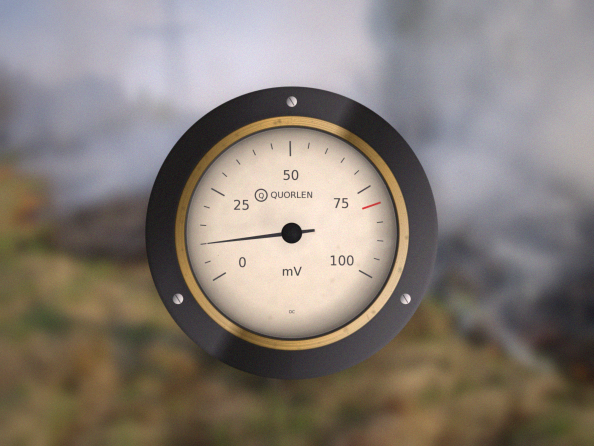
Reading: 10,mV
